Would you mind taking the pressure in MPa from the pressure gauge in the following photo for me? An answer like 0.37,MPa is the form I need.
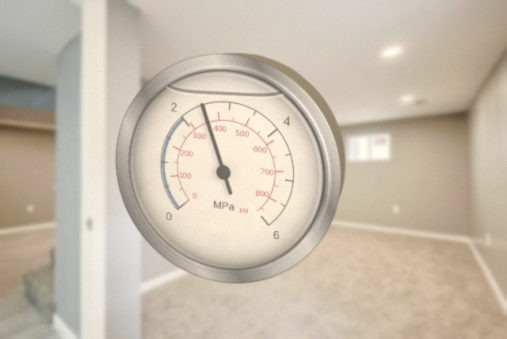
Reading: 2.5,MPa
